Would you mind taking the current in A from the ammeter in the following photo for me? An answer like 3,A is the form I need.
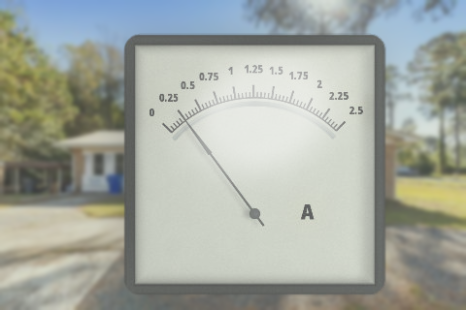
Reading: 0.25,A
